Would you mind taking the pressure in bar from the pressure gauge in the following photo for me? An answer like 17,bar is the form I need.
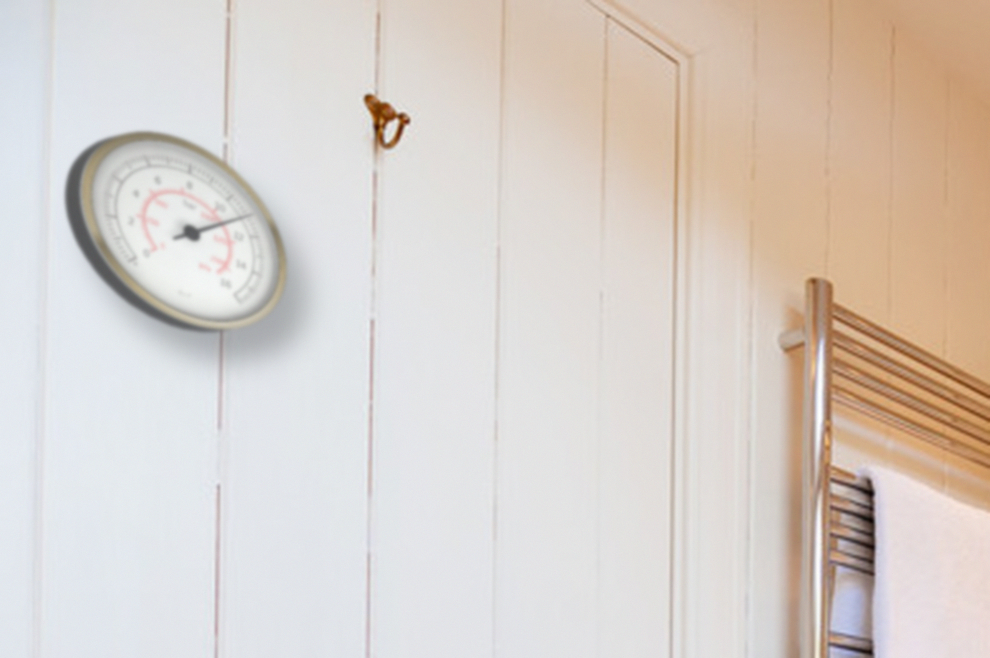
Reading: 11,bar
